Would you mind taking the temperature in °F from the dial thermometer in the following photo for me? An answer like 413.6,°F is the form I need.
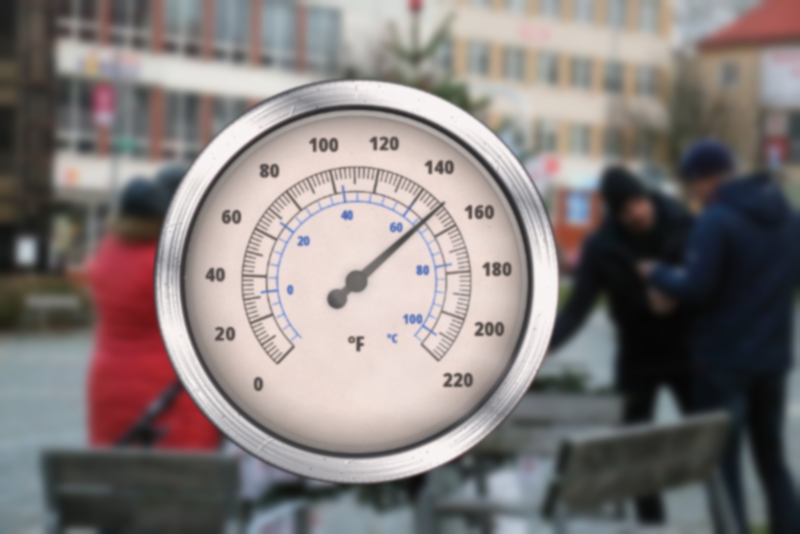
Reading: 150,°F
